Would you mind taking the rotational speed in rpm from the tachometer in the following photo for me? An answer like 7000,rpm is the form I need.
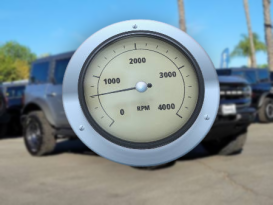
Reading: 600,rpm
